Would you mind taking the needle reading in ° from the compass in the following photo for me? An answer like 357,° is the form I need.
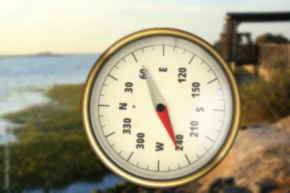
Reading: 245,°
